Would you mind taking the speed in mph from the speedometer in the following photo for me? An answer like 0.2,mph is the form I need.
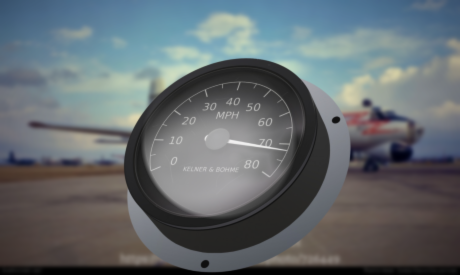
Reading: 72.5,mph
